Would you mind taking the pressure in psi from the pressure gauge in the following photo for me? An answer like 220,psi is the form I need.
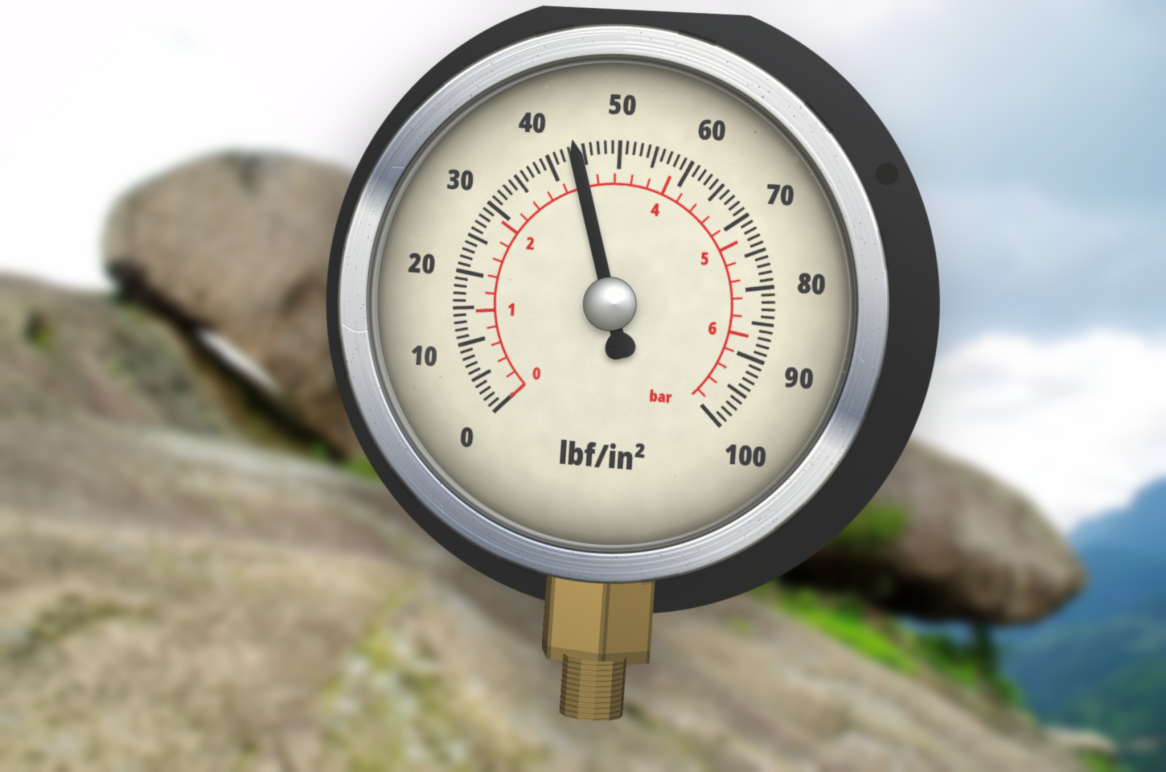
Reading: 44,psi
